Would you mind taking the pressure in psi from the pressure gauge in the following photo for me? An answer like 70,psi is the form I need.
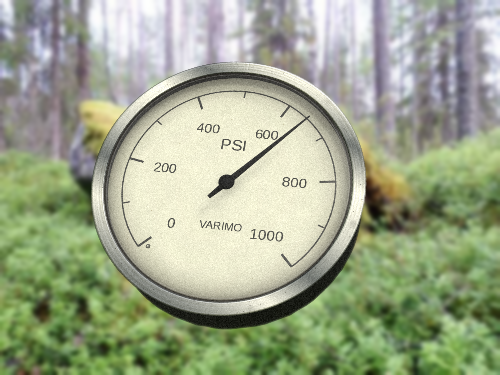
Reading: 650,psi
